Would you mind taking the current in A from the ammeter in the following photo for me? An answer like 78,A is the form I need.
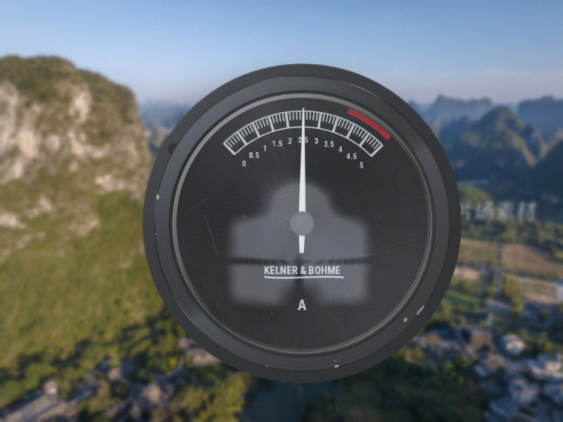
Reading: 2.5,A
